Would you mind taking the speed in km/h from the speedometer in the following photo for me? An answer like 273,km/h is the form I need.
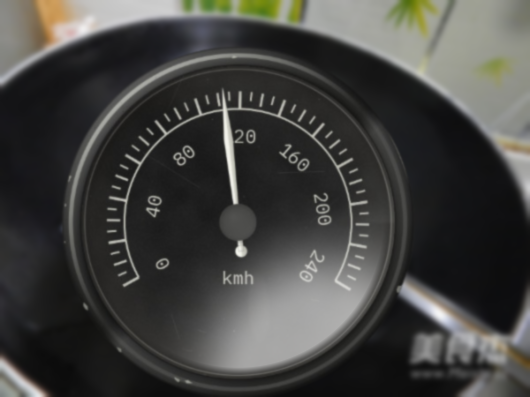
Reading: 112.5,km/h
